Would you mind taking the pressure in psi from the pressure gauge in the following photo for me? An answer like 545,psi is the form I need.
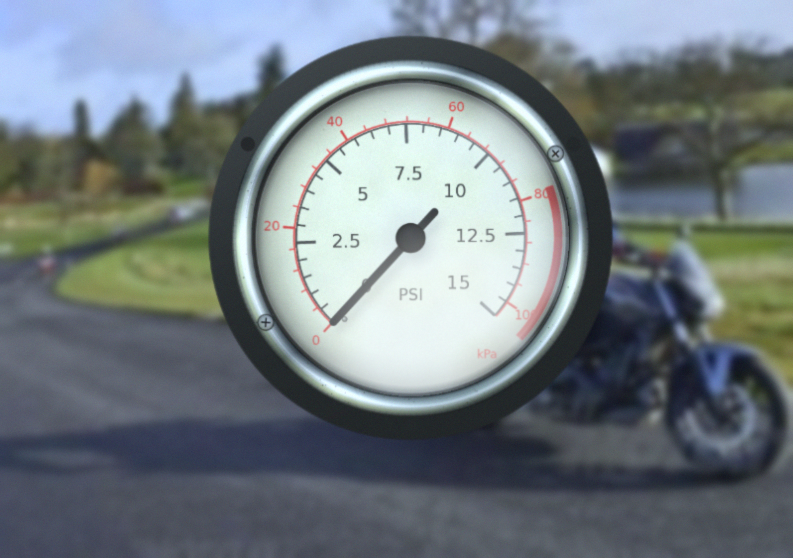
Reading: 0,psi
